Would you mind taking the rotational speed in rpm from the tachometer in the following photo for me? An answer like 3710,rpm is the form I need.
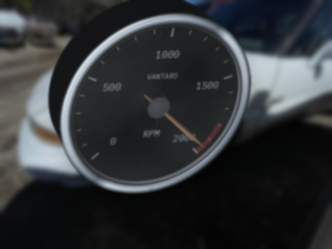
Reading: 1950,rpm
